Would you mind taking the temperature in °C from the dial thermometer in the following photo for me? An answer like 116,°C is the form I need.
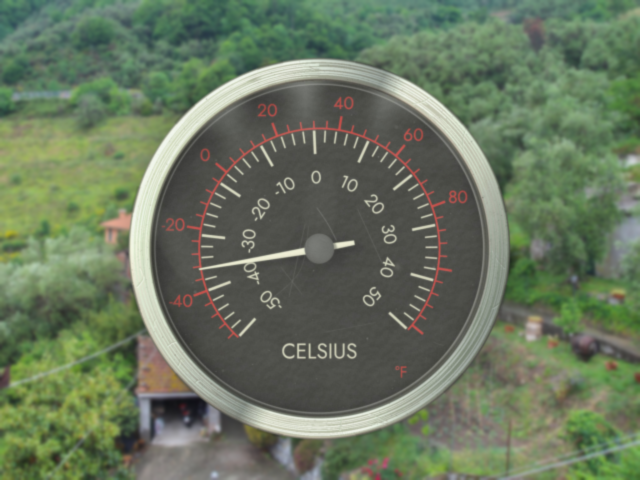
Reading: -36,°C
